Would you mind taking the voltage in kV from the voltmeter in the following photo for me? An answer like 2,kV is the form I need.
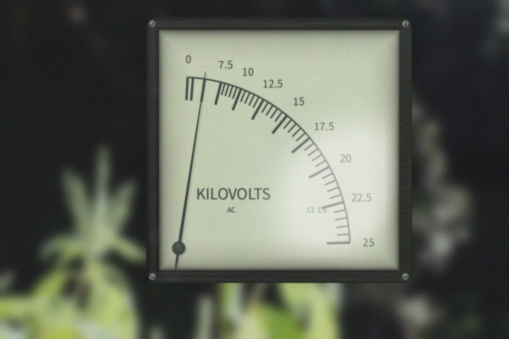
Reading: 5,kV
